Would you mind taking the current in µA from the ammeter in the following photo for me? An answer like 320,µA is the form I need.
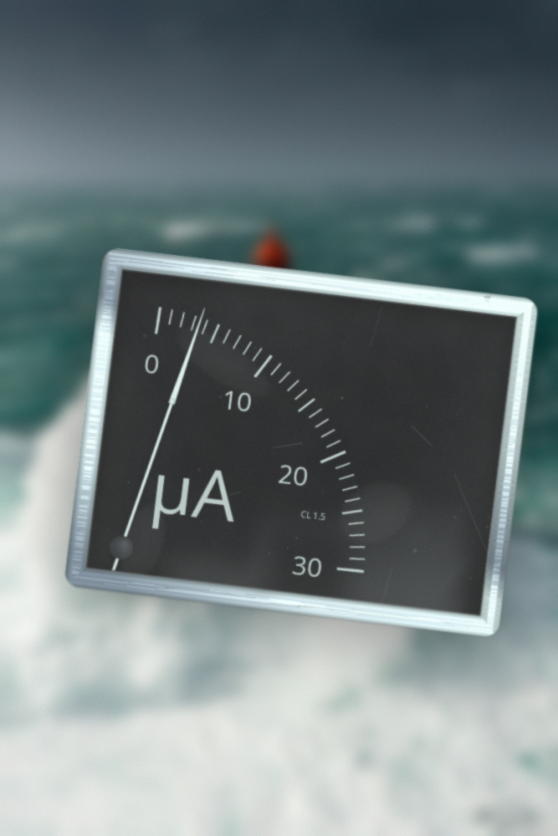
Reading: 3.5,µA
